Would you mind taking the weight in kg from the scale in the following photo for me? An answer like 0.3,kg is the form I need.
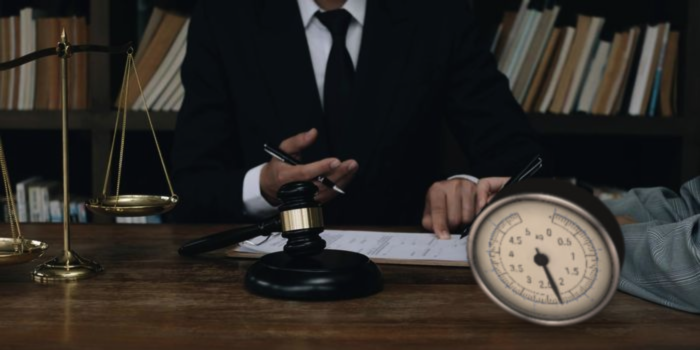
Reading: 2.25,kg
